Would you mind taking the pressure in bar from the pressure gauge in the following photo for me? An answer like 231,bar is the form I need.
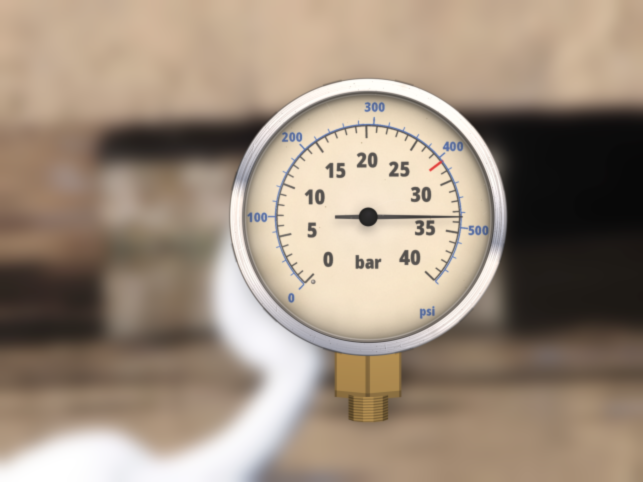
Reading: 33.5,bar
